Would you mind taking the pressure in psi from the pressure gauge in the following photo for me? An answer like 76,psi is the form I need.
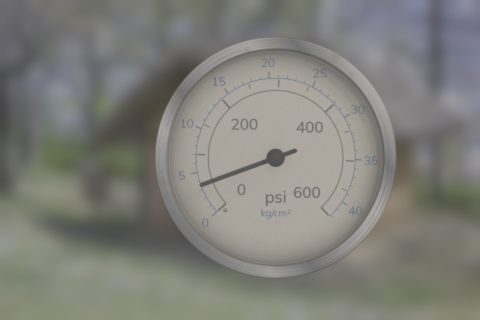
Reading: 50,psi
